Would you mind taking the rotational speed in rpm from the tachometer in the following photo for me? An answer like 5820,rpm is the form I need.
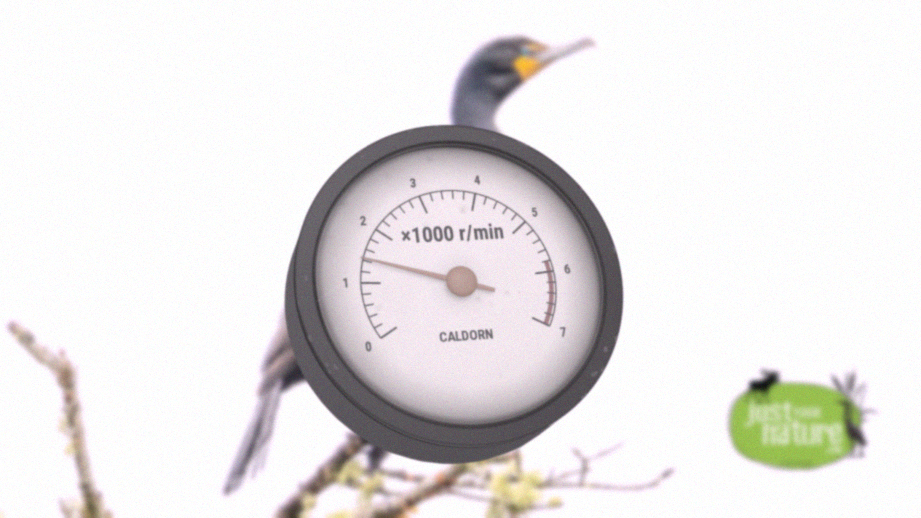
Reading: 1400,rpm
